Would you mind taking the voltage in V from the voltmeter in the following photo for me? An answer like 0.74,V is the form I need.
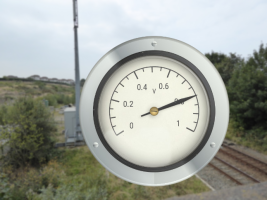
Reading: 0.8,V
